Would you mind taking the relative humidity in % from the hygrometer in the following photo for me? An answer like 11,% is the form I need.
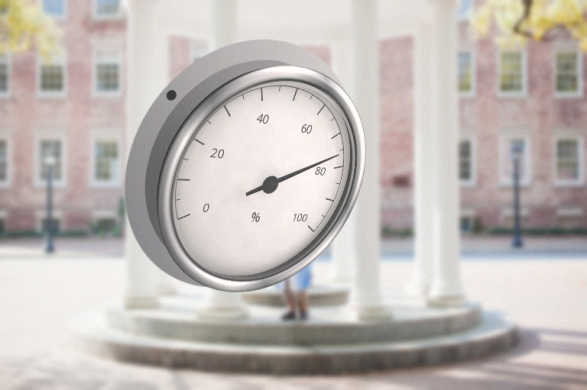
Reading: 75,%
